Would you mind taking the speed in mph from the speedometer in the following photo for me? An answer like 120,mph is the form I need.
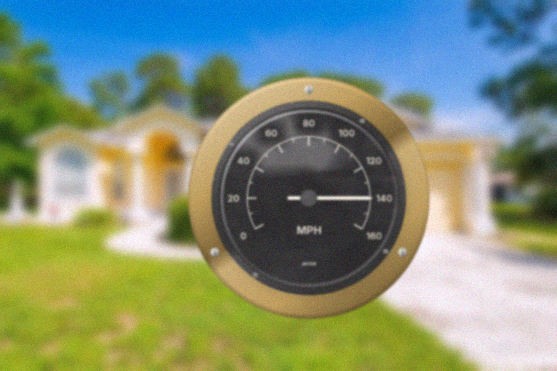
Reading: 140,mph
